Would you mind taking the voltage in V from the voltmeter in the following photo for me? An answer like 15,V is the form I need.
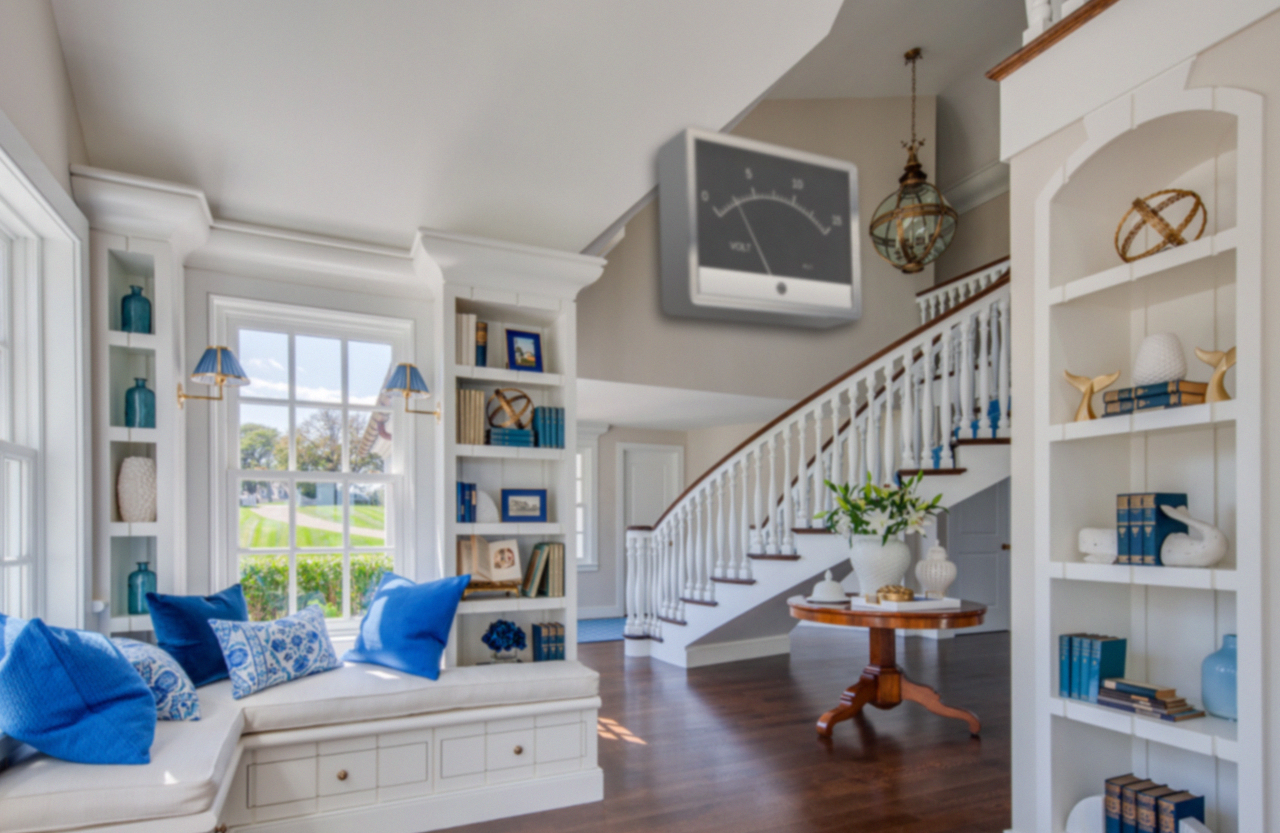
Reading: 2.5,V
